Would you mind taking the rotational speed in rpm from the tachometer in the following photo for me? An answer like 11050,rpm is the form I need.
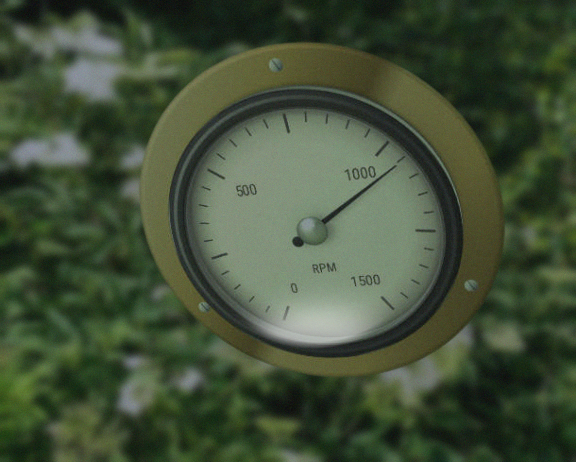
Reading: 1050,rpm
